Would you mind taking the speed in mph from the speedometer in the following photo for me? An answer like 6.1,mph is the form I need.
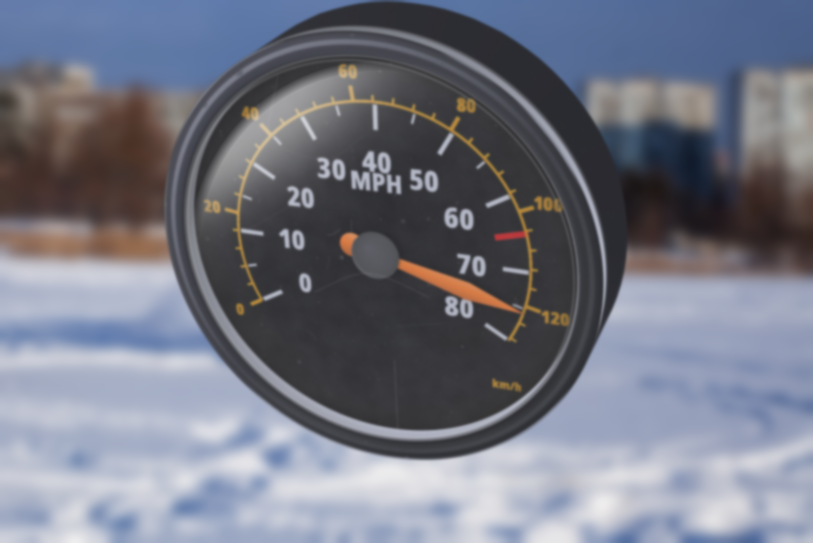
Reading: 75,mph
